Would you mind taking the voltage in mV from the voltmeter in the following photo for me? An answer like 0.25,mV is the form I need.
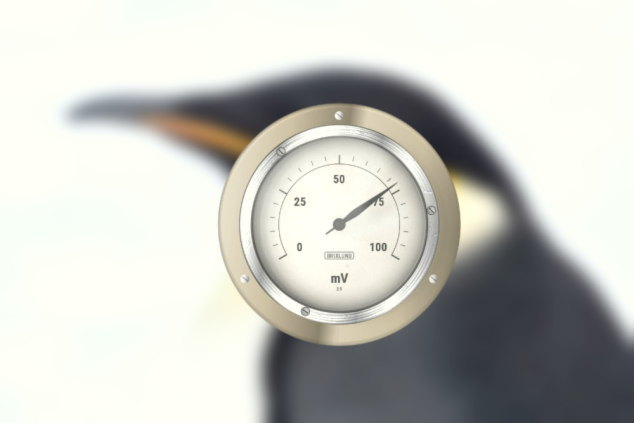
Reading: 72.5,mV
